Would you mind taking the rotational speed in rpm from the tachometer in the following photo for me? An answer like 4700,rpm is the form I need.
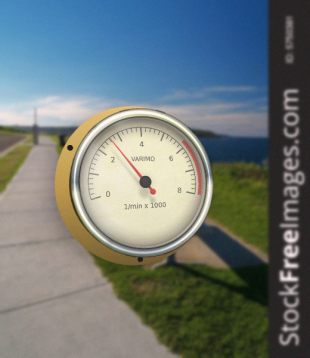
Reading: 2600,rpm
